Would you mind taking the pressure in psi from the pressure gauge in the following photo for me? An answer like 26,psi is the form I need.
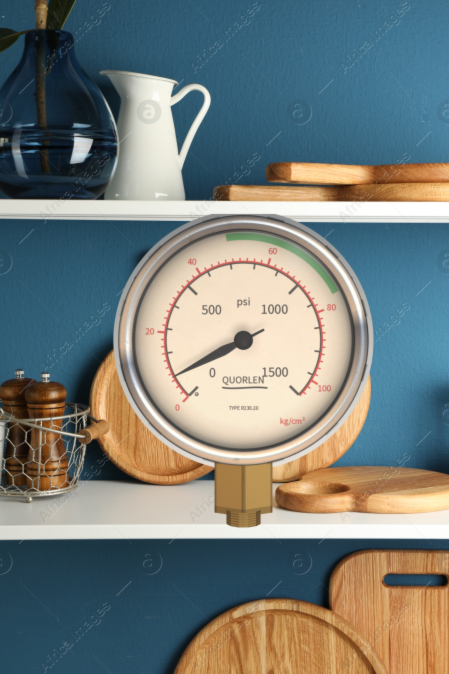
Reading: 100,psi
